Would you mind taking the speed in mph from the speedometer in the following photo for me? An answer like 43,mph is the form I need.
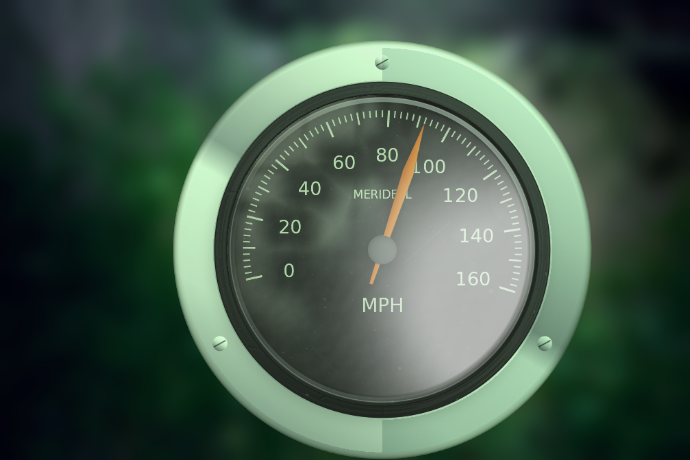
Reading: 92,mph
